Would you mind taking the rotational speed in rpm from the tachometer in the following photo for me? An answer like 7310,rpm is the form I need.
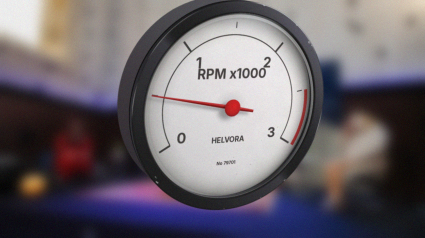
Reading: 500,rpm
